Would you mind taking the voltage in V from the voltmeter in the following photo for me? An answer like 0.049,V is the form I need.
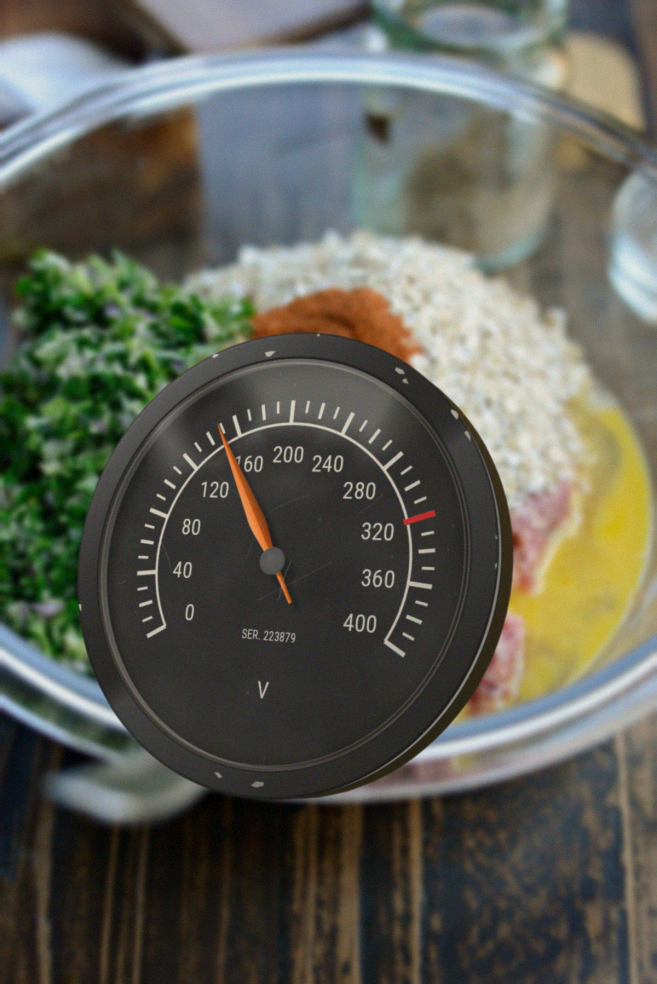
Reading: 150,V
